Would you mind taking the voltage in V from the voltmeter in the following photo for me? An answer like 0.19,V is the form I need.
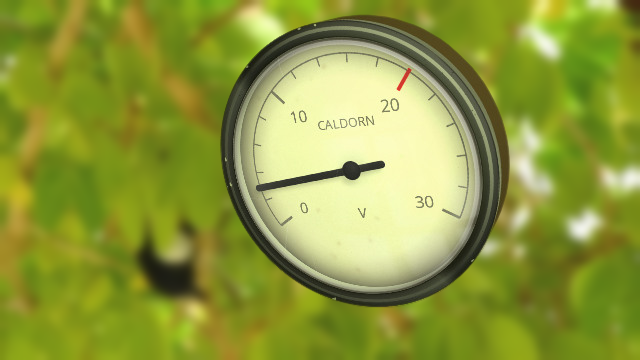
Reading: 3,V
